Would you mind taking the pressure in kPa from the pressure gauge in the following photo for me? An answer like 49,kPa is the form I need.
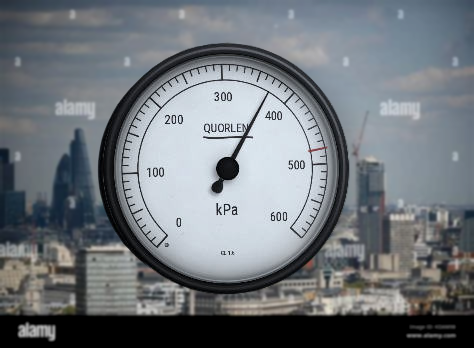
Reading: 370,kPa
